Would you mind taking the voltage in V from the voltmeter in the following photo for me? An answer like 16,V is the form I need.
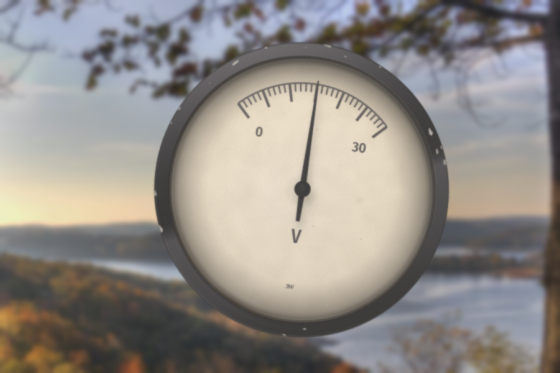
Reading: 15,V
